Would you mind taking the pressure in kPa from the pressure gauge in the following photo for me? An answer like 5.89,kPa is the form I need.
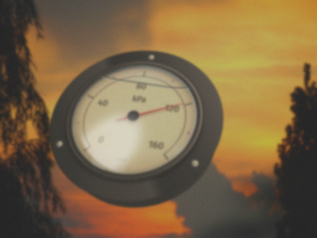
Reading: 120,kPa
